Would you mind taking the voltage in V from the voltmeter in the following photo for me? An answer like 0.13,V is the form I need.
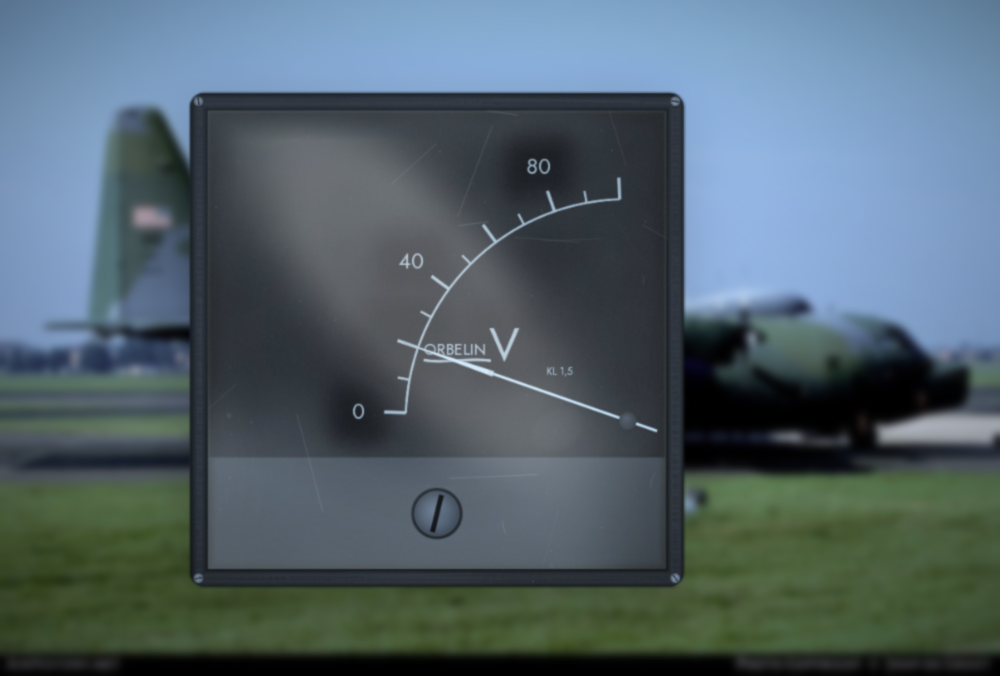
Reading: 20,V
